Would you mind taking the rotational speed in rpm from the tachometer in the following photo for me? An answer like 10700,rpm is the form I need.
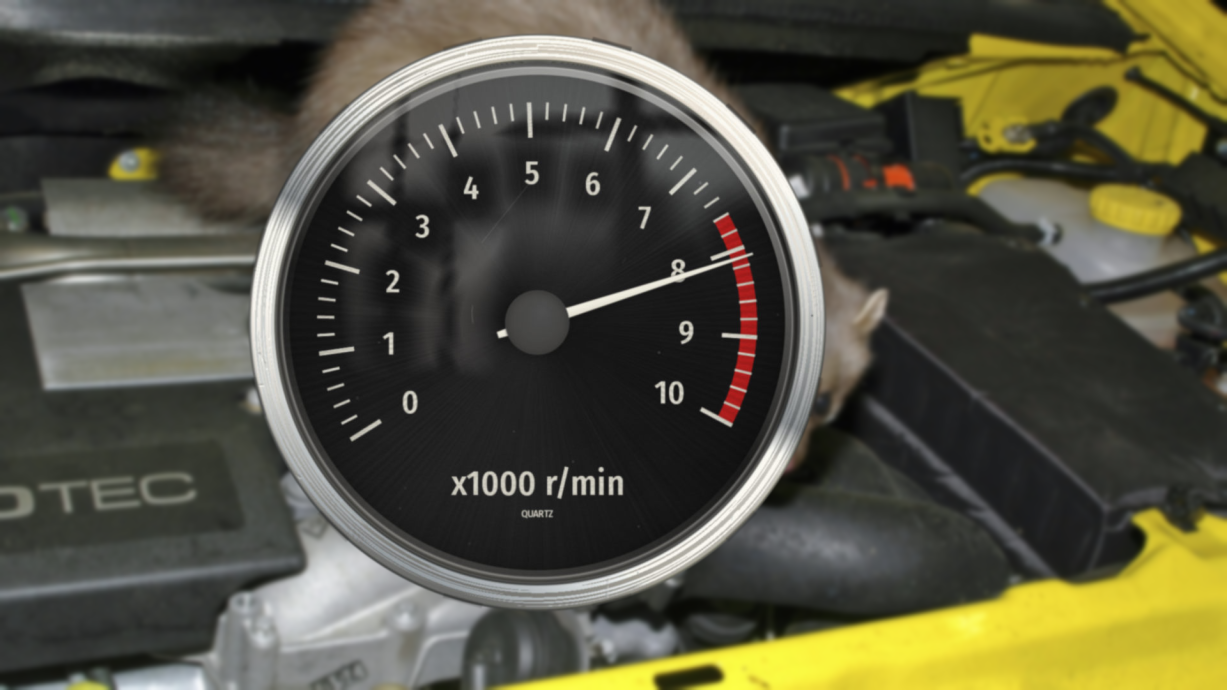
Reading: 8100,rpm
